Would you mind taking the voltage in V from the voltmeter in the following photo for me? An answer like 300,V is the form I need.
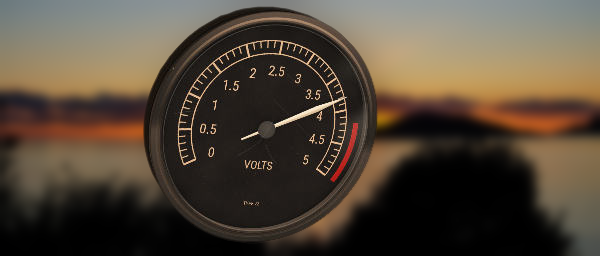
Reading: 3.8,V
